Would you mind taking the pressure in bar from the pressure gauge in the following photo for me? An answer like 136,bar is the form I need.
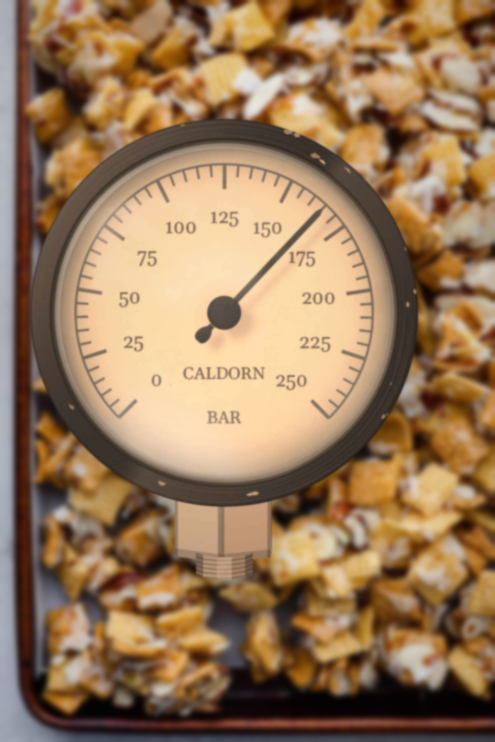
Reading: 165,bar
